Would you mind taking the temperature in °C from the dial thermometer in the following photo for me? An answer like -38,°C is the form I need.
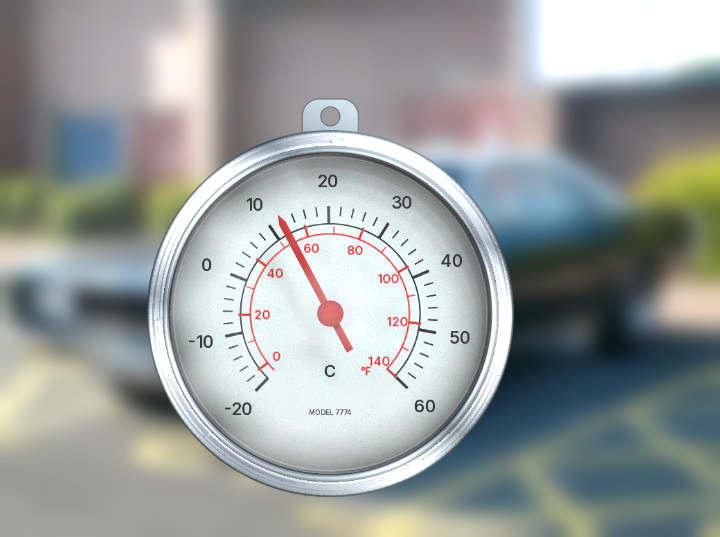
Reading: 12,°C
